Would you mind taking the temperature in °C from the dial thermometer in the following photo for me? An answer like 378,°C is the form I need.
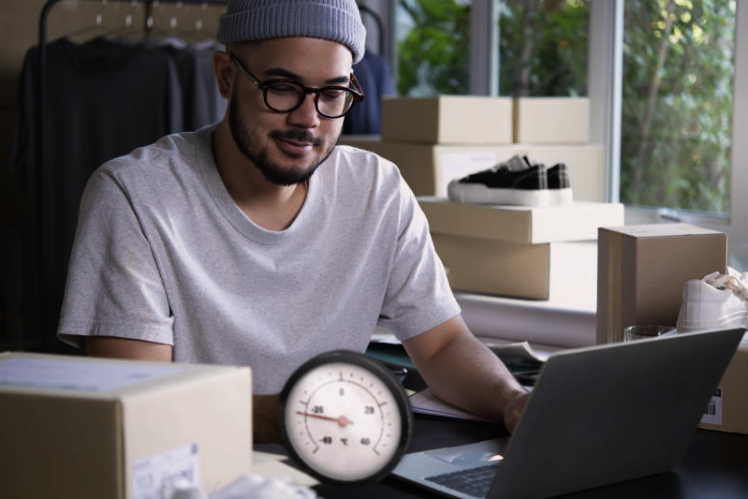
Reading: -24,°C
